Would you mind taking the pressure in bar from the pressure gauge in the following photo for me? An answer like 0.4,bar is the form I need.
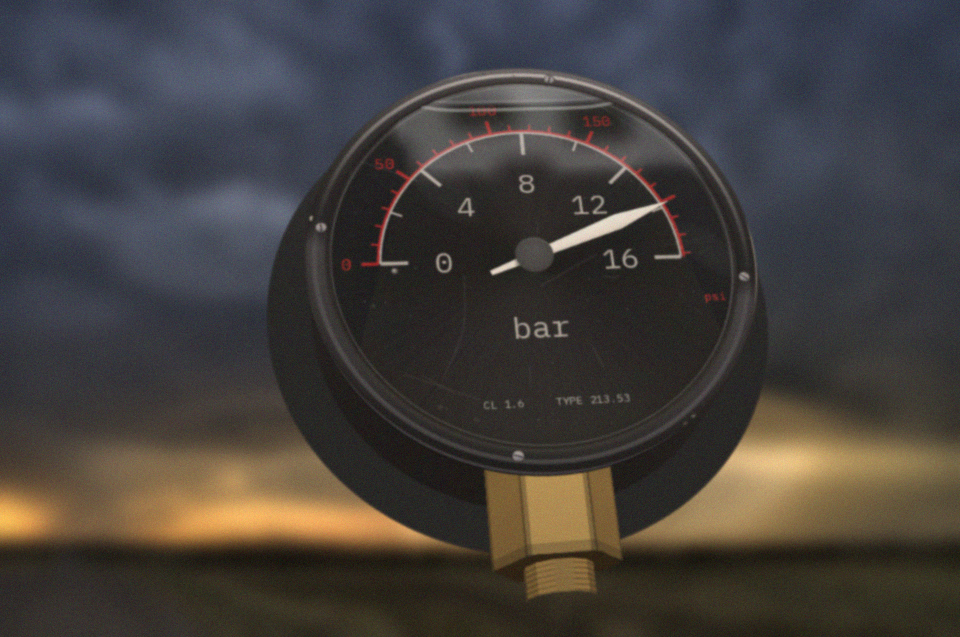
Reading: 14,bar
